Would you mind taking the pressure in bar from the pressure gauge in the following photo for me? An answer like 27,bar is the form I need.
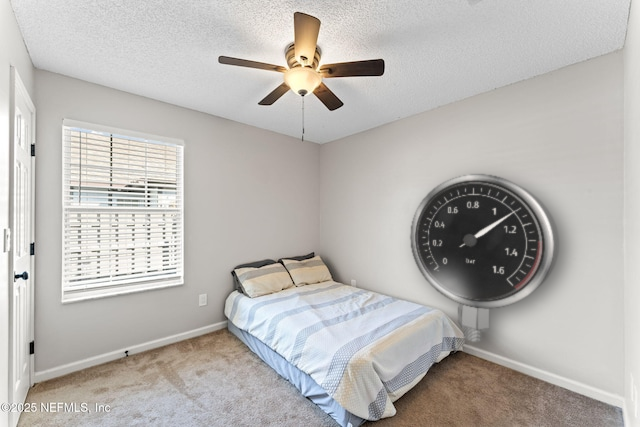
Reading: 1.1,bar
